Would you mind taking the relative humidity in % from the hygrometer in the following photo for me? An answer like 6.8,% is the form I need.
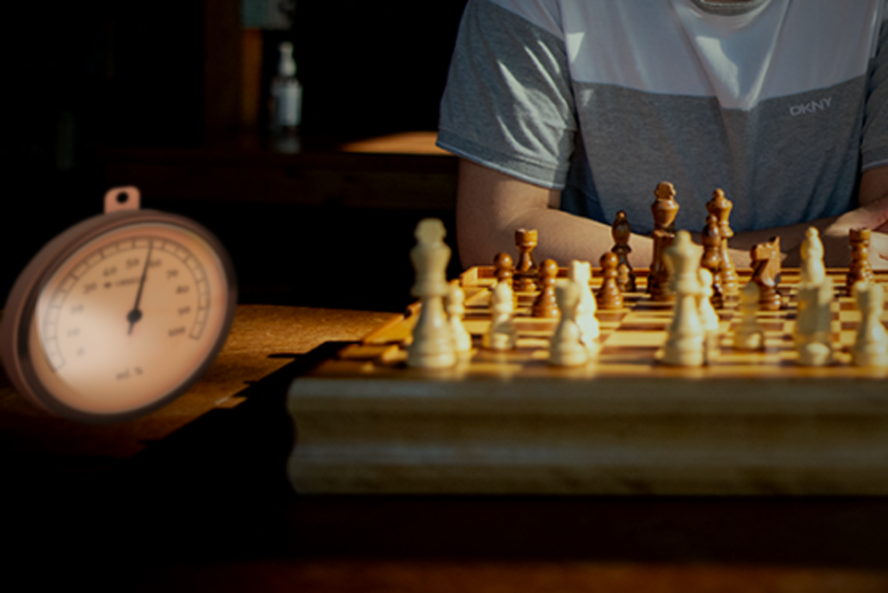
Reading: 55,%
